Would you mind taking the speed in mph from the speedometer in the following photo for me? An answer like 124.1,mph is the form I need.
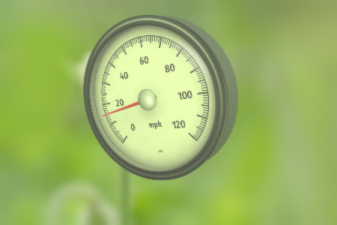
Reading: 15,mph
